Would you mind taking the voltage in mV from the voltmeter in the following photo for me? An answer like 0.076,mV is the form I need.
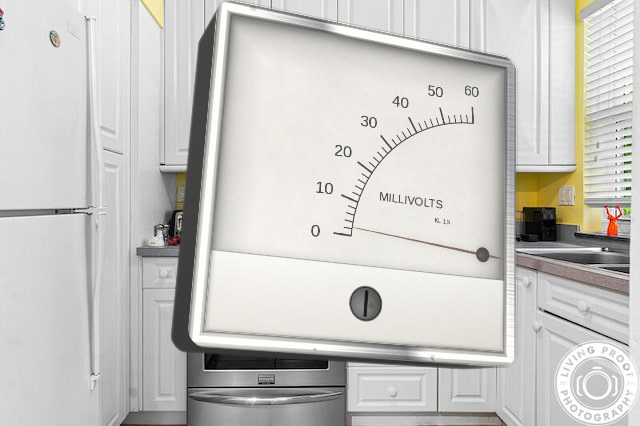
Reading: 2,mV
